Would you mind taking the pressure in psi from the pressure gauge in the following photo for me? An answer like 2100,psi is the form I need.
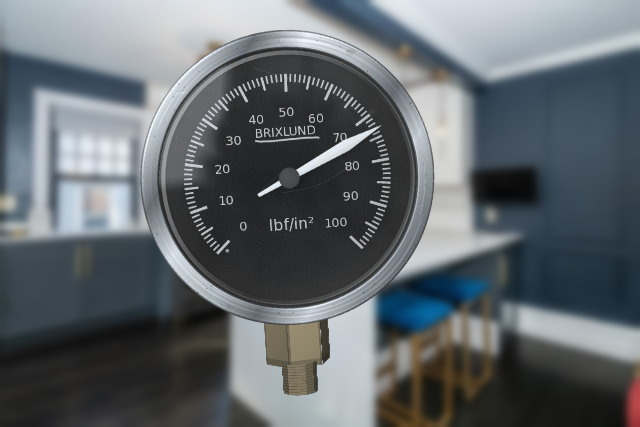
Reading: 73,psi
